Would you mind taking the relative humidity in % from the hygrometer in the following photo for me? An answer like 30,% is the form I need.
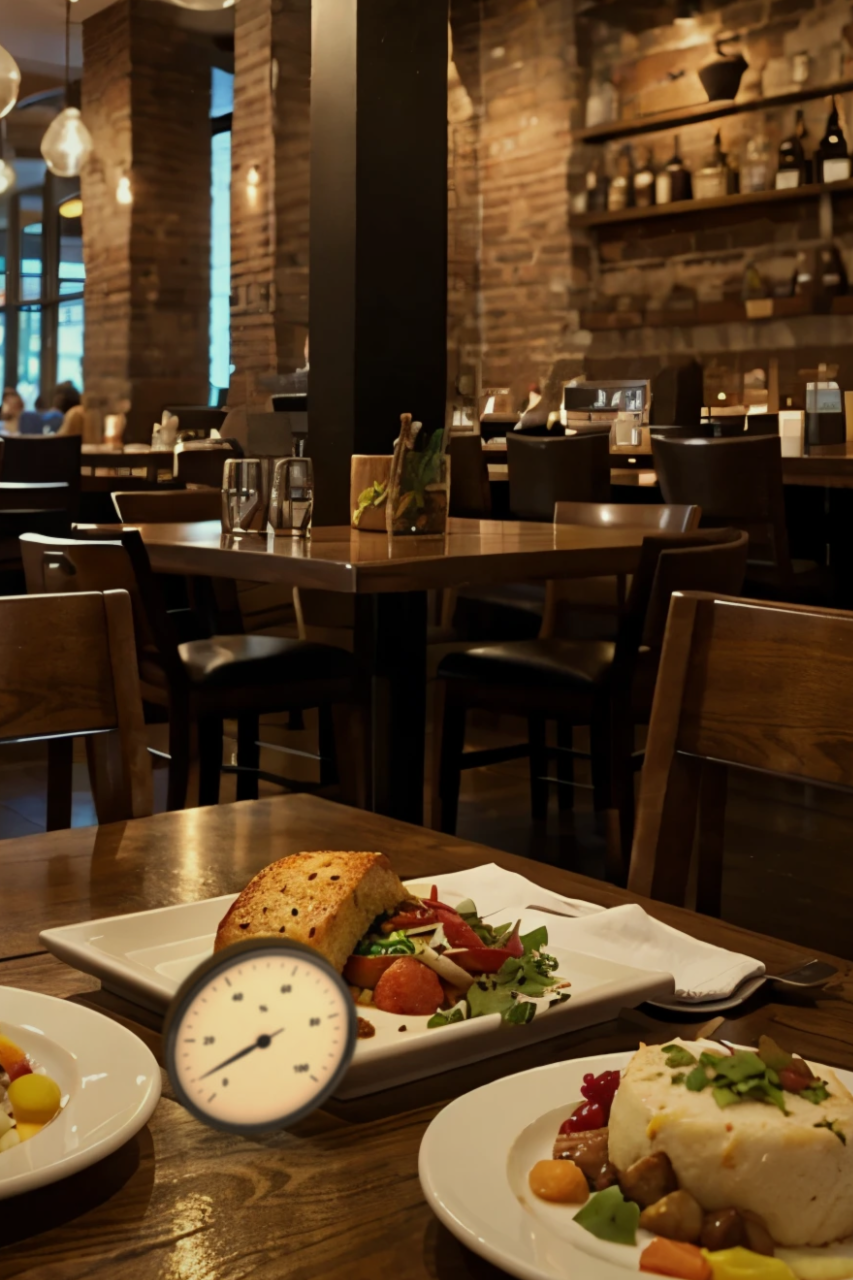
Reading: 8,%
